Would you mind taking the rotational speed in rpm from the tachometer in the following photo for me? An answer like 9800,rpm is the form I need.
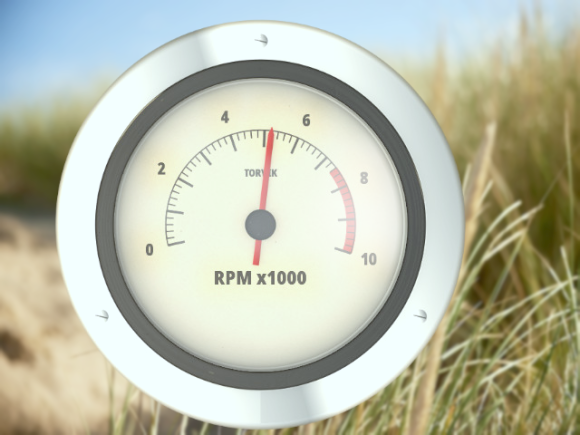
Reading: 5200,rpm
